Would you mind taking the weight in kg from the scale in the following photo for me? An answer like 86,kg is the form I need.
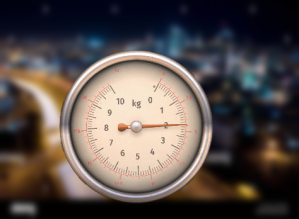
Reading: 2,kg
